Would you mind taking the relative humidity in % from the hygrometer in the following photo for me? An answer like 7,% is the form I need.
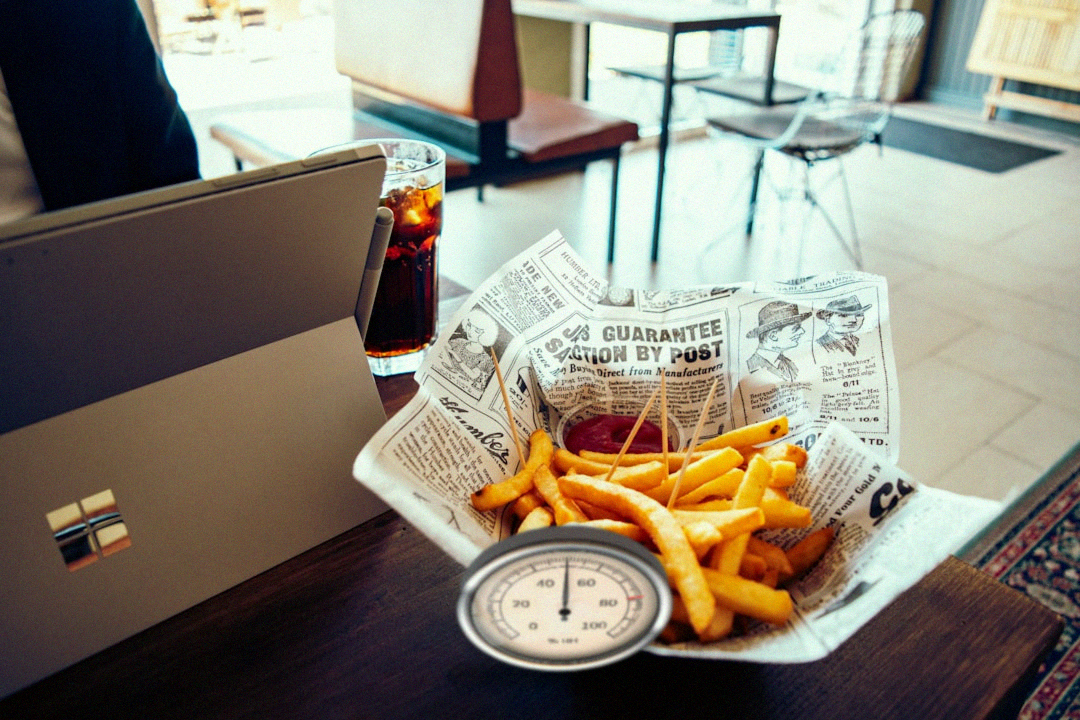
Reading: 50,%
